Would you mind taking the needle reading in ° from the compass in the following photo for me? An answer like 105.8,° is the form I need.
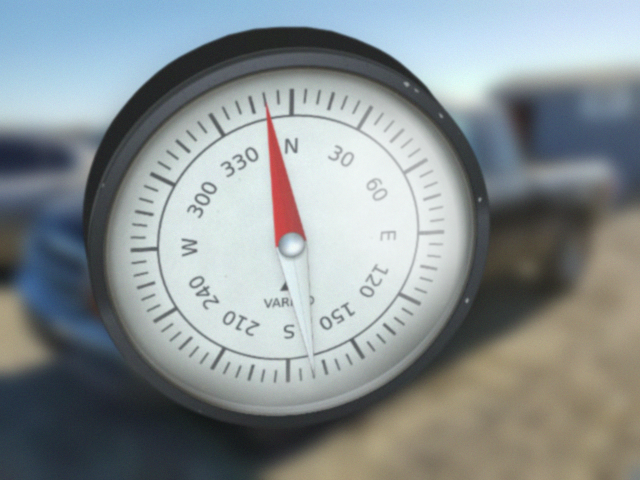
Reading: 350,°
